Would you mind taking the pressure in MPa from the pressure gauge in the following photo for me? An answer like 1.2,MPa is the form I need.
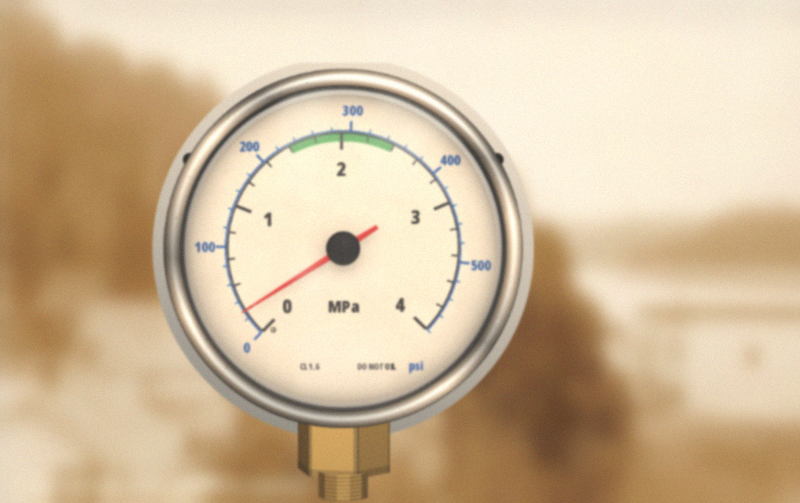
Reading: 0.2,MPa
